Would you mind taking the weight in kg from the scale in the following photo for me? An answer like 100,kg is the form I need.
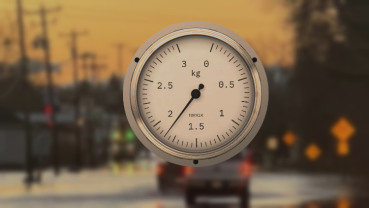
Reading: 1.85,kg
